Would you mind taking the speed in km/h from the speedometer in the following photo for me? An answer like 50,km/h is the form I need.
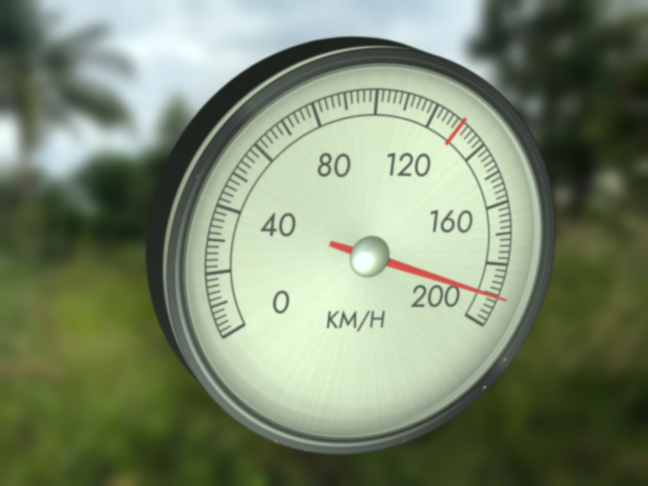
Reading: 190,km/h
